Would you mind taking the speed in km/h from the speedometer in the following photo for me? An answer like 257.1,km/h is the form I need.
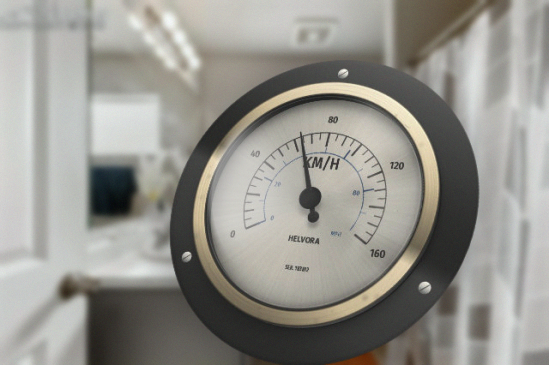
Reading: 65,km/h
